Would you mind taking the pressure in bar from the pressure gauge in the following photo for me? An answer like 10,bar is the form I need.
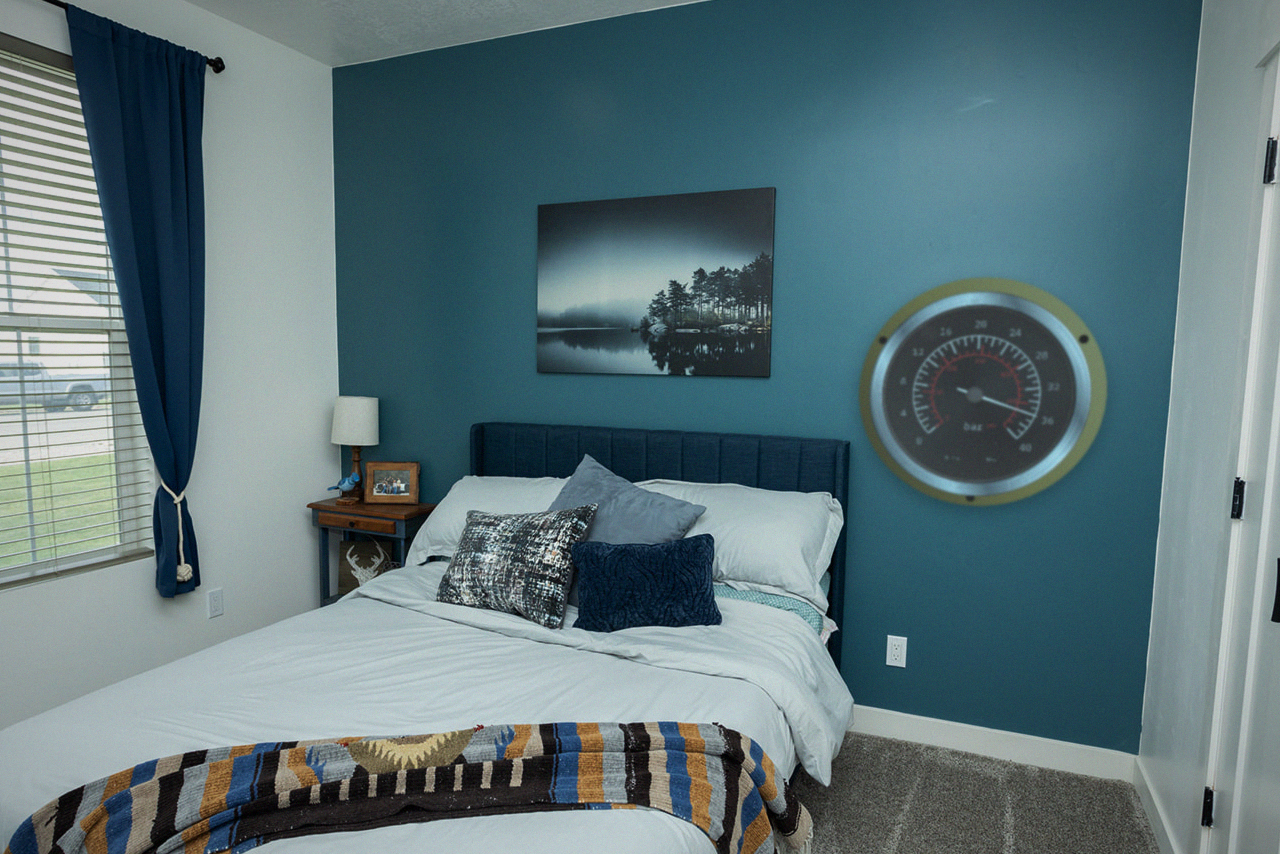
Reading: 36,bar
